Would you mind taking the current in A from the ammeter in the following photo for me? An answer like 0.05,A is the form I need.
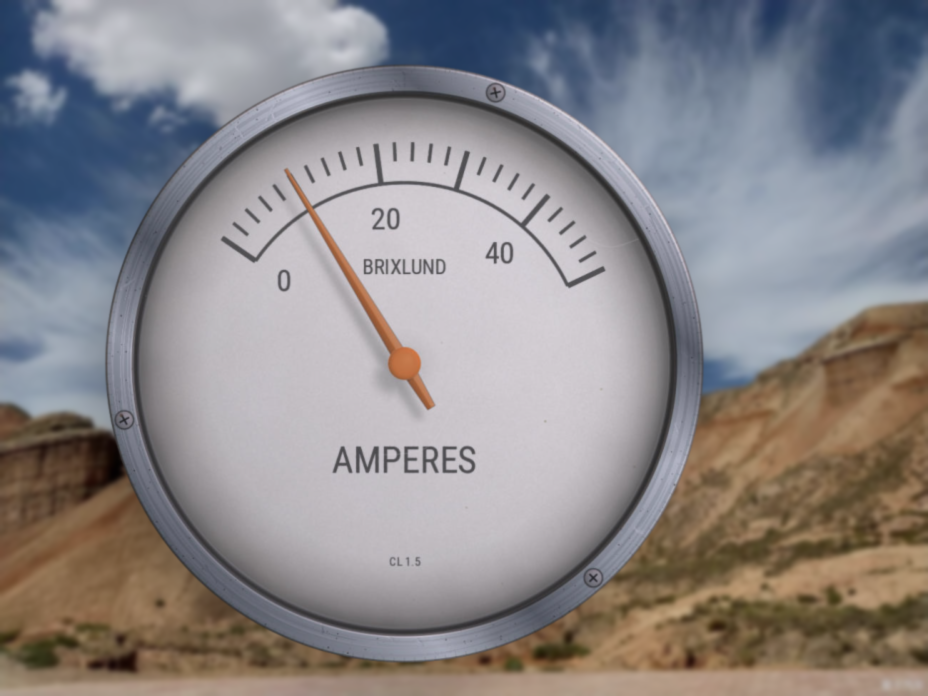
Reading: 10,A
